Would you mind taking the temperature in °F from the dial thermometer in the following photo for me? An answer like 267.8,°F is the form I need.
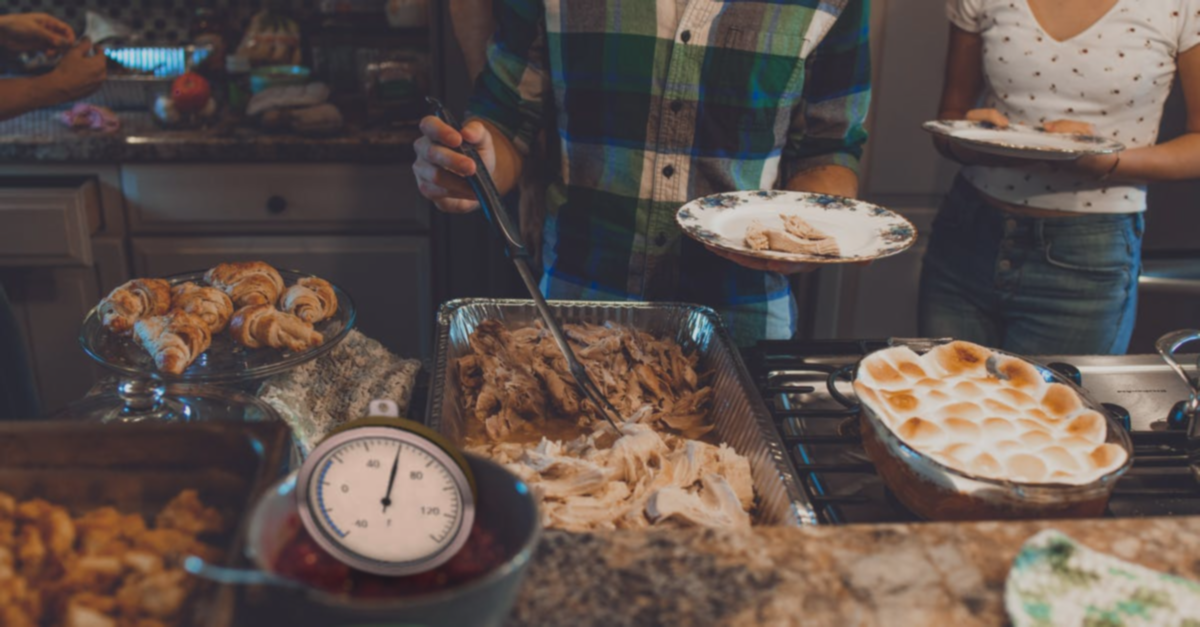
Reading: 60,°F
